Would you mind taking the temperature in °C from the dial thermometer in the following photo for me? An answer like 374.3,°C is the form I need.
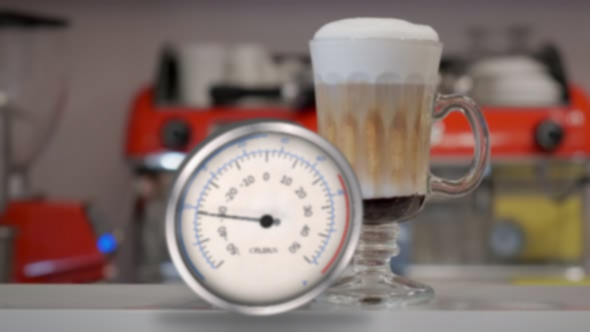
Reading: -30,°C
